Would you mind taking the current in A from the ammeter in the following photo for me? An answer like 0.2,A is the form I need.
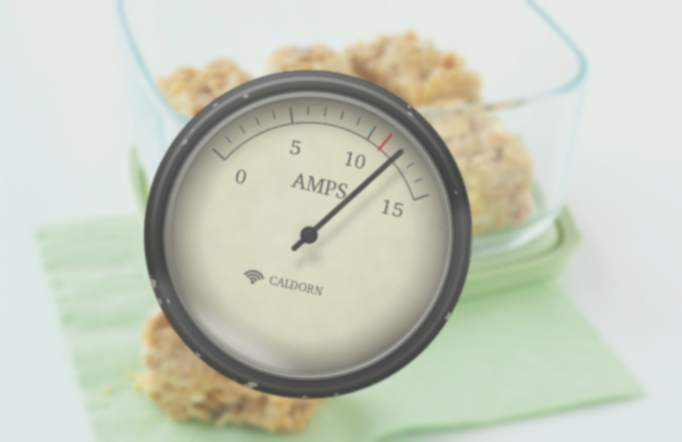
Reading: 12,A
